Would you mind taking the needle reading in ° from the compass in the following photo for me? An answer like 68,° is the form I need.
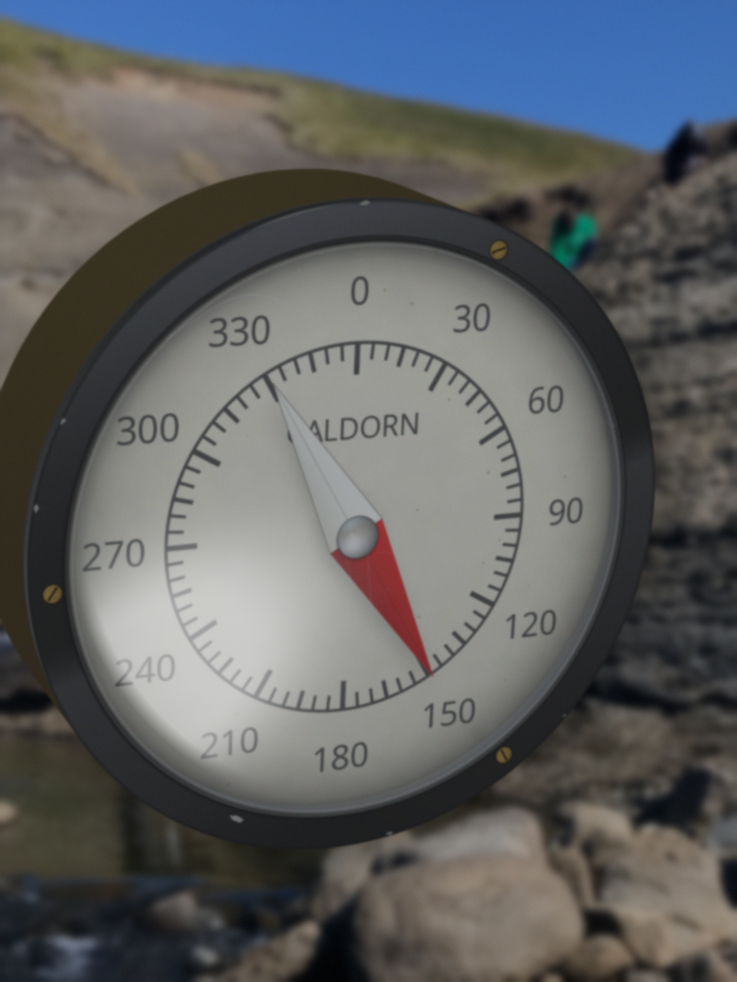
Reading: 150,°
